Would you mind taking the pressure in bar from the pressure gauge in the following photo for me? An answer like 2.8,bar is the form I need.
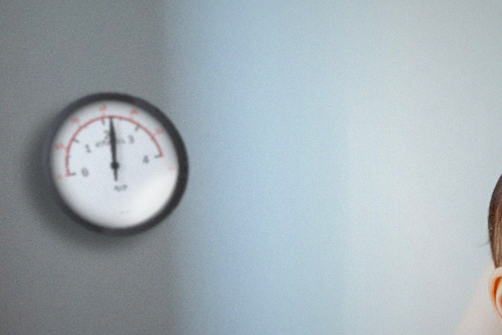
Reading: 2.25,bar
